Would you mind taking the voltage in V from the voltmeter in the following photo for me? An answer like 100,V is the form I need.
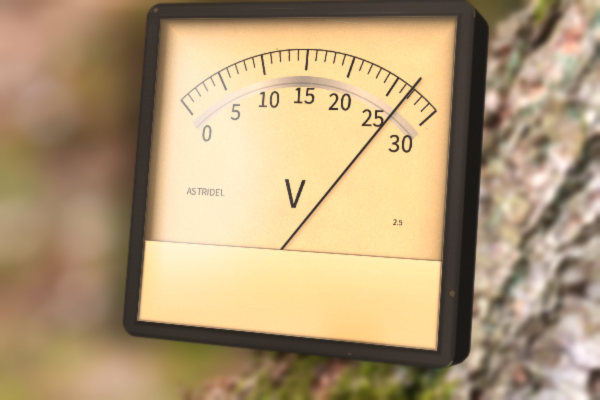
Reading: 27,V
